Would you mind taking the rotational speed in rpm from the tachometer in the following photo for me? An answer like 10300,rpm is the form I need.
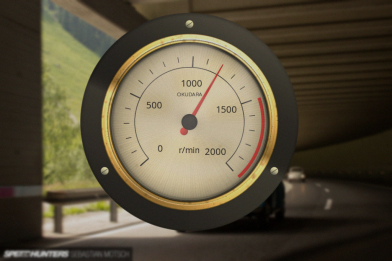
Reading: 1200,rpm
